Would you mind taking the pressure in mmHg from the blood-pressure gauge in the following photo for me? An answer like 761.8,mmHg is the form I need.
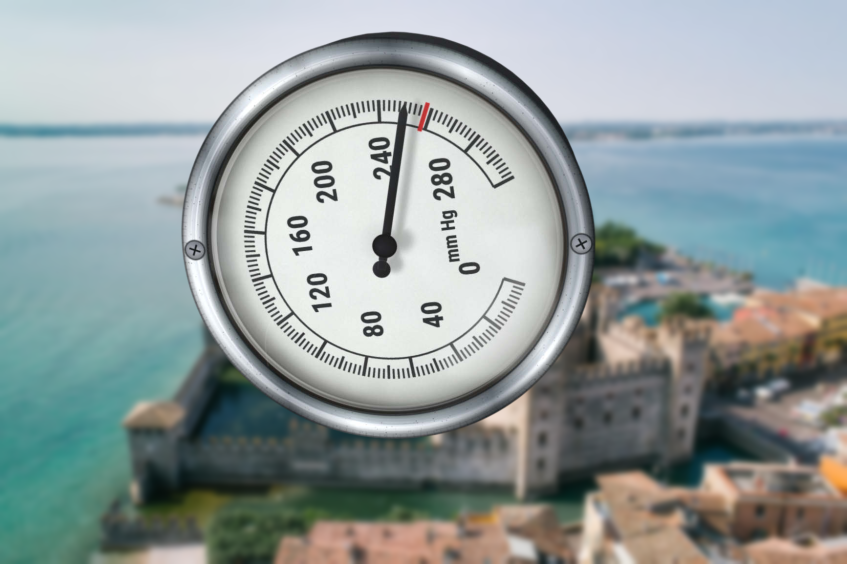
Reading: 250,mmHg
